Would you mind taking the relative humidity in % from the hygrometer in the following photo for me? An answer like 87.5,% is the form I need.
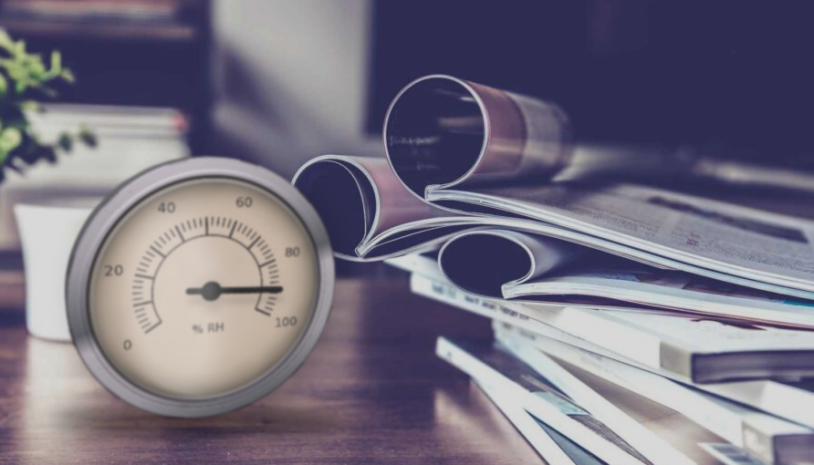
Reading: 90,%
